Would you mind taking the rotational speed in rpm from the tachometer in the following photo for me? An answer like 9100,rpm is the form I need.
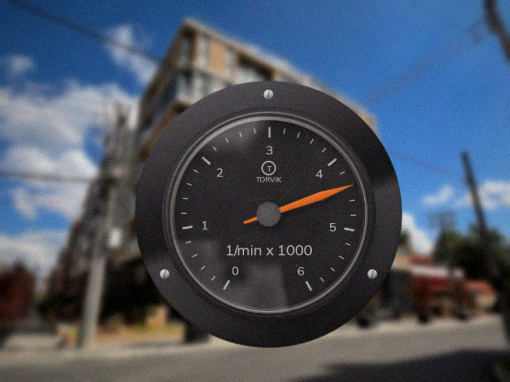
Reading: 4400,rpm
